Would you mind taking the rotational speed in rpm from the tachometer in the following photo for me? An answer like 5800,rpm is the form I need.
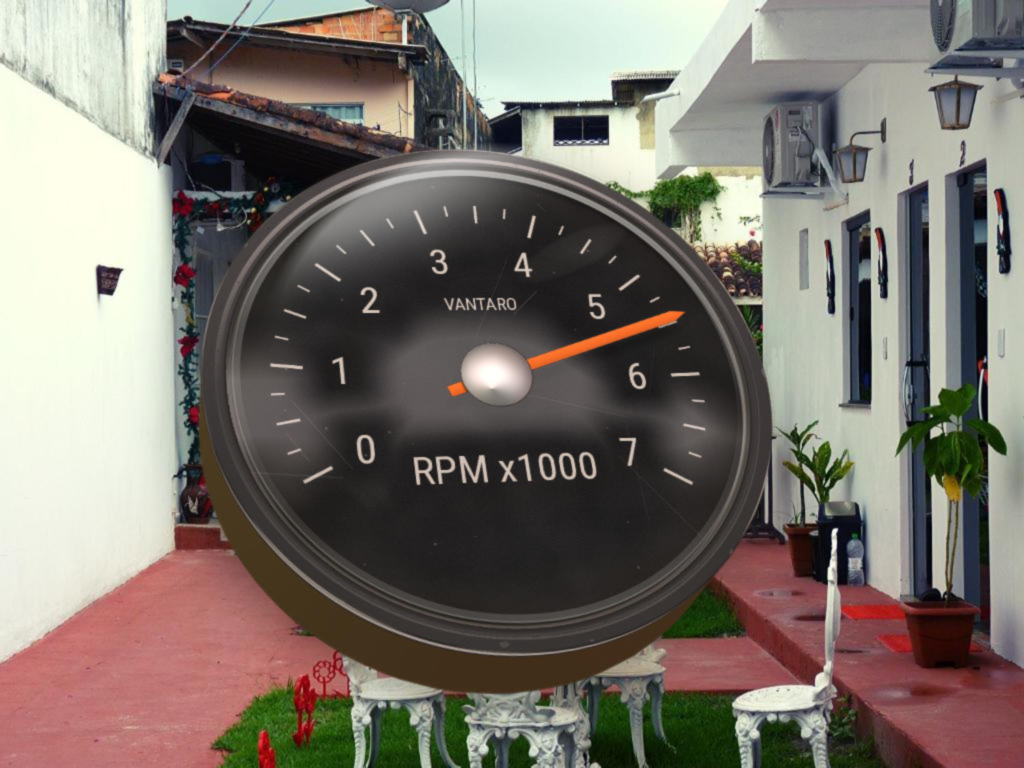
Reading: 5500,rpm
